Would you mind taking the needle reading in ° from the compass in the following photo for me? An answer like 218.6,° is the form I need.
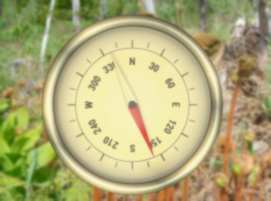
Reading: 157.5,°
